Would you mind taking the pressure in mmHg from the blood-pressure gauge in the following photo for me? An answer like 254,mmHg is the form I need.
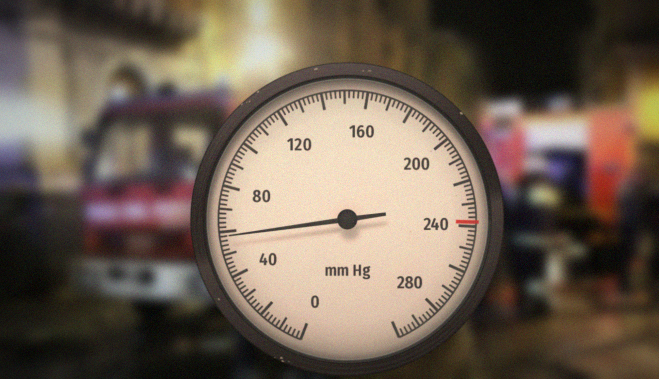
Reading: 58,mmHg
